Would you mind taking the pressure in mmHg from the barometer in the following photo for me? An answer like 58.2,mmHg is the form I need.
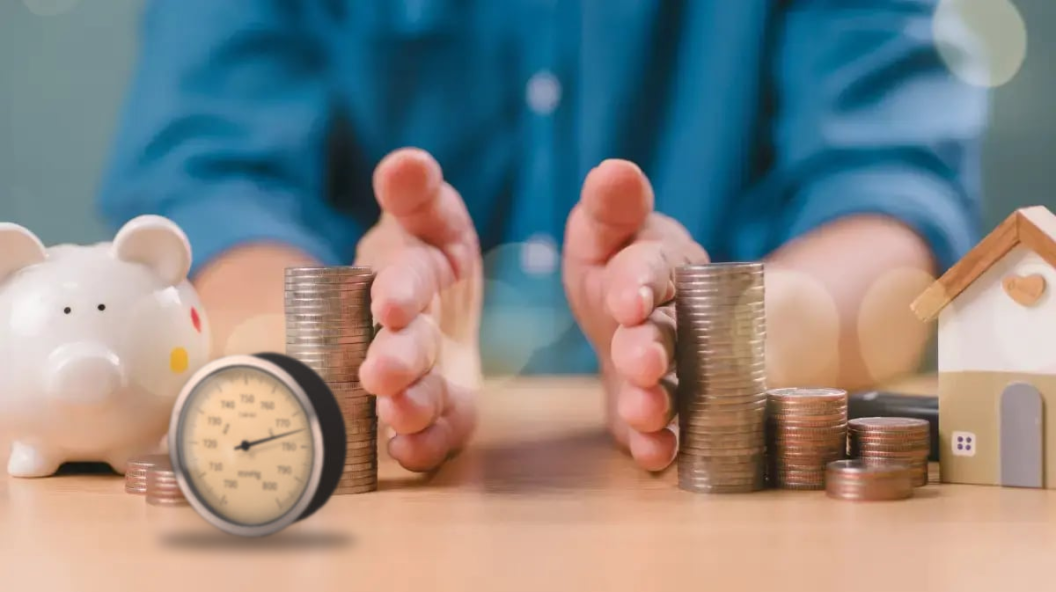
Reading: 775,mmHg
